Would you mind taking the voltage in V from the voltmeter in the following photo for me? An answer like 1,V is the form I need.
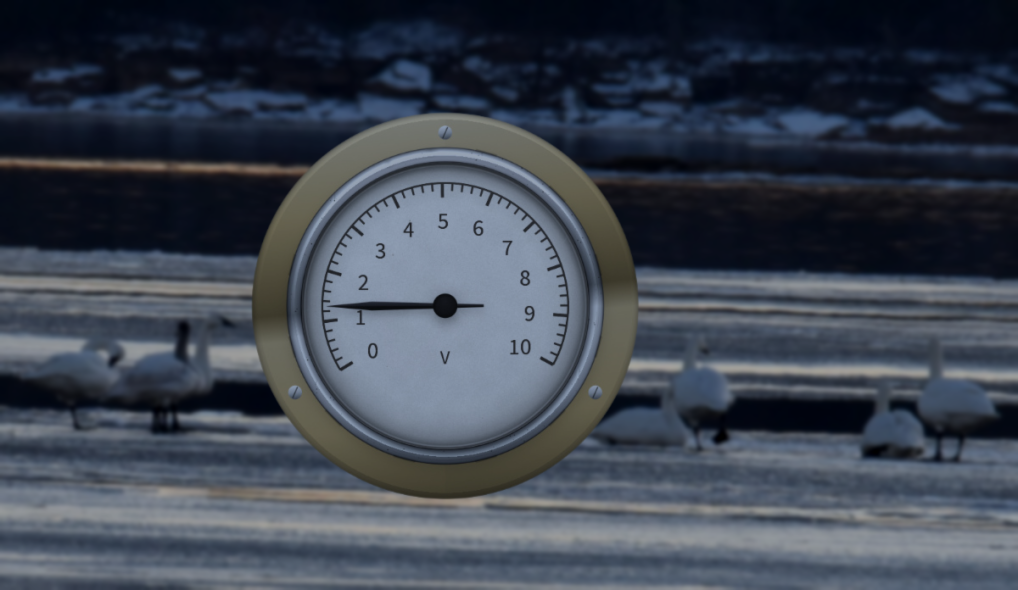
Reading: 1.3,V
